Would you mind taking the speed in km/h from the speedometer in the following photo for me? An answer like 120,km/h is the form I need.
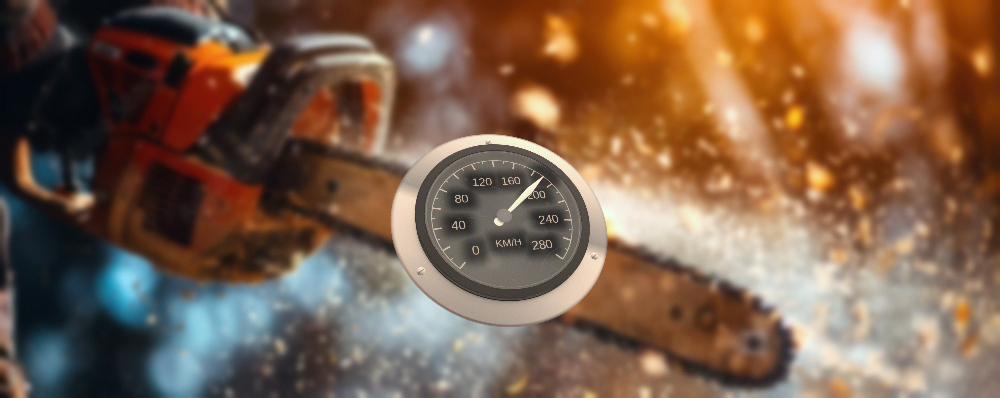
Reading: 190,km/h
